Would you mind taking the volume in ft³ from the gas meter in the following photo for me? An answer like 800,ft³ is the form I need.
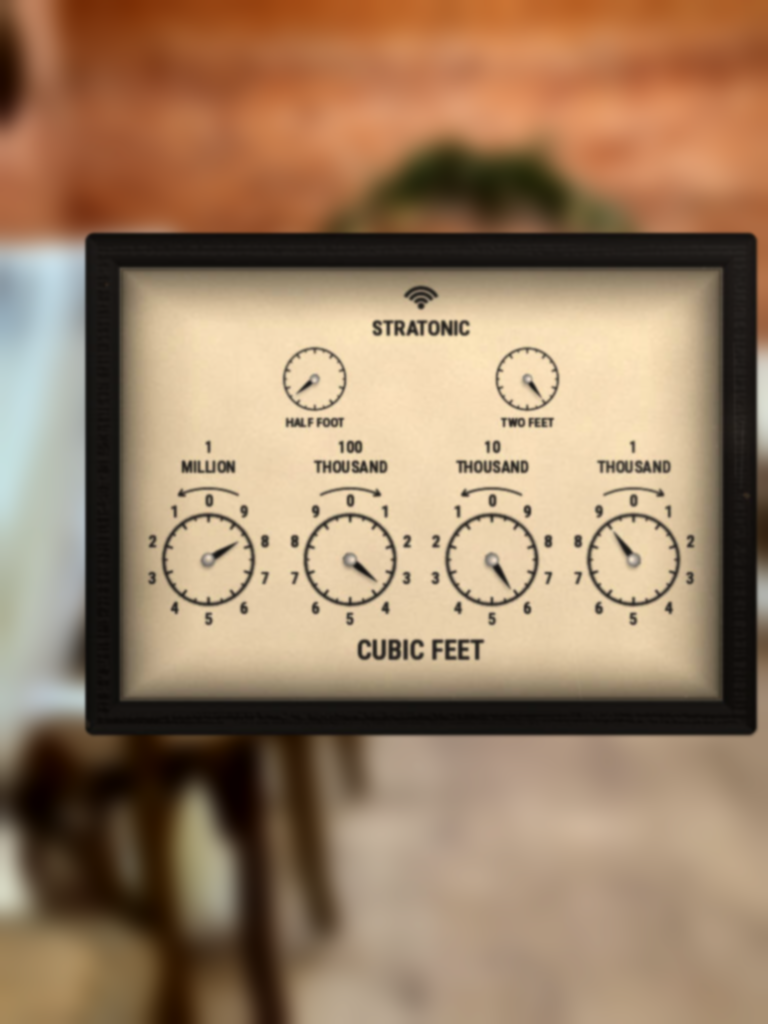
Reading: 835900,ft³
